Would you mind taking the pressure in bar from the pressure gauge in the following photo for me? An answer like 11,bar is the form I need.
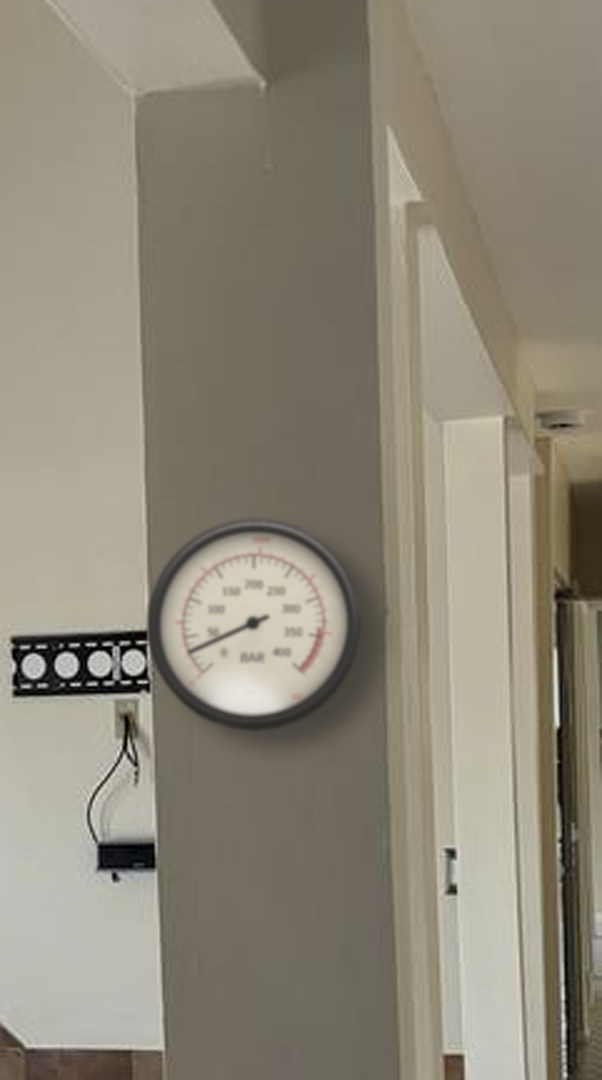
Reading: 30,bar
